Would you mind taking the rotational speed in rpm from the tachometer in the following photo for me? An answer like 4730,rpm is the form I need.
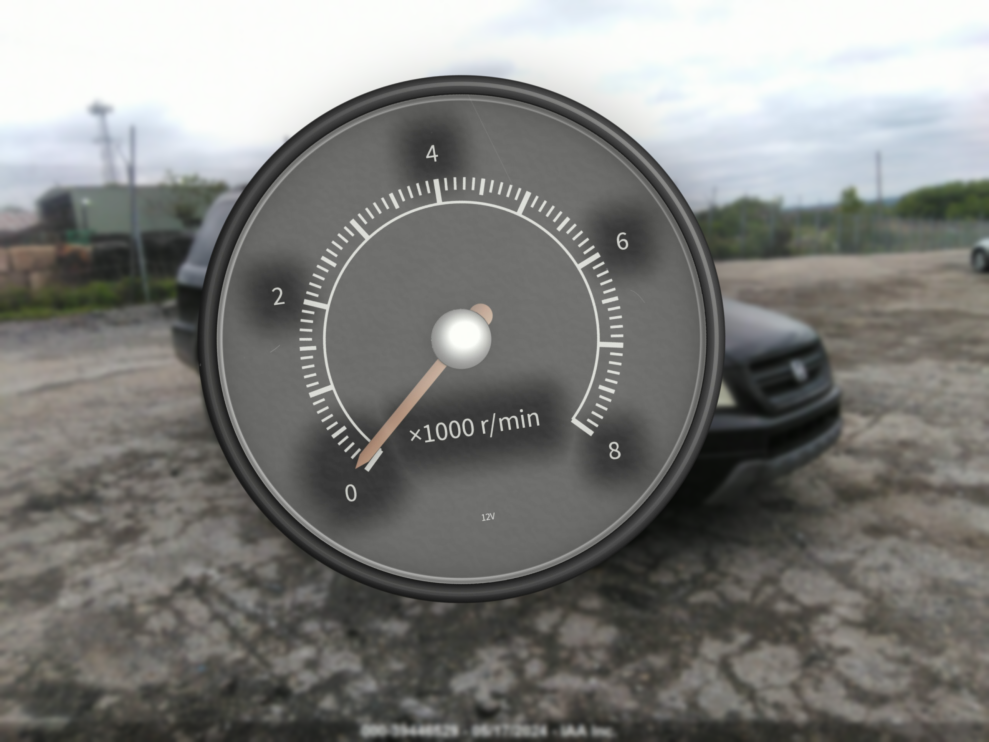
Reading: 100,rpm
